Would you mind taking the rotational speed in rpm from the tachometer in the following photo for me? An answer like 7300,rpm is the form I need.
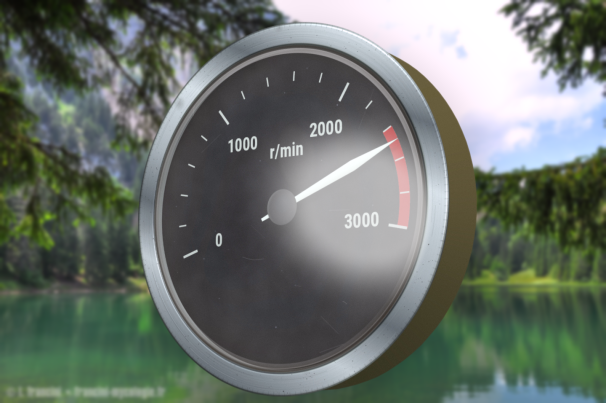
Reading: 2500,rpm
